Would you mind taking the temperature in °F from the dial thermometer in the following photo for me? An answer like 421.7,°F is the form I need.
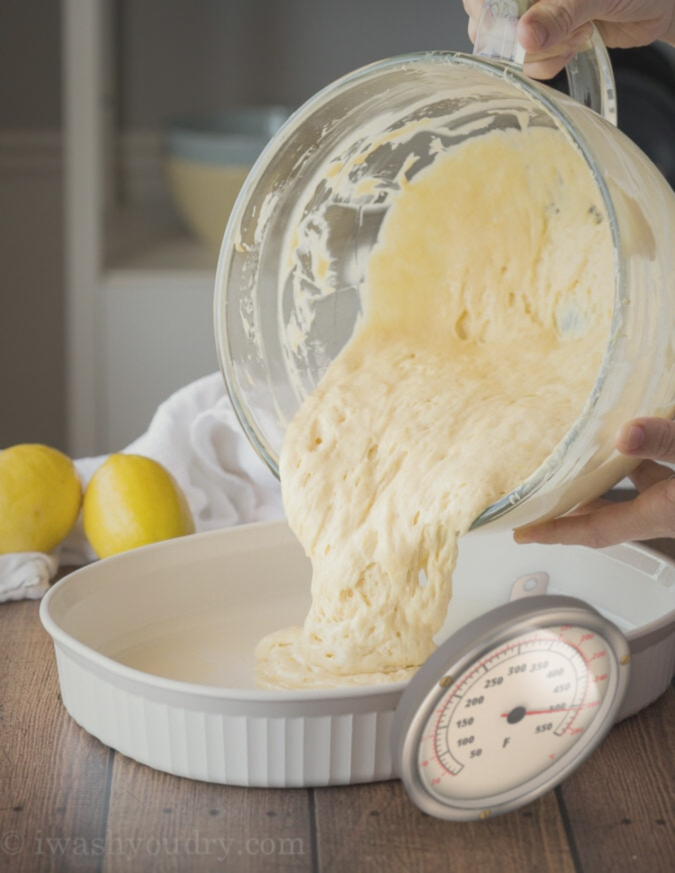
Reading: 500,°F
